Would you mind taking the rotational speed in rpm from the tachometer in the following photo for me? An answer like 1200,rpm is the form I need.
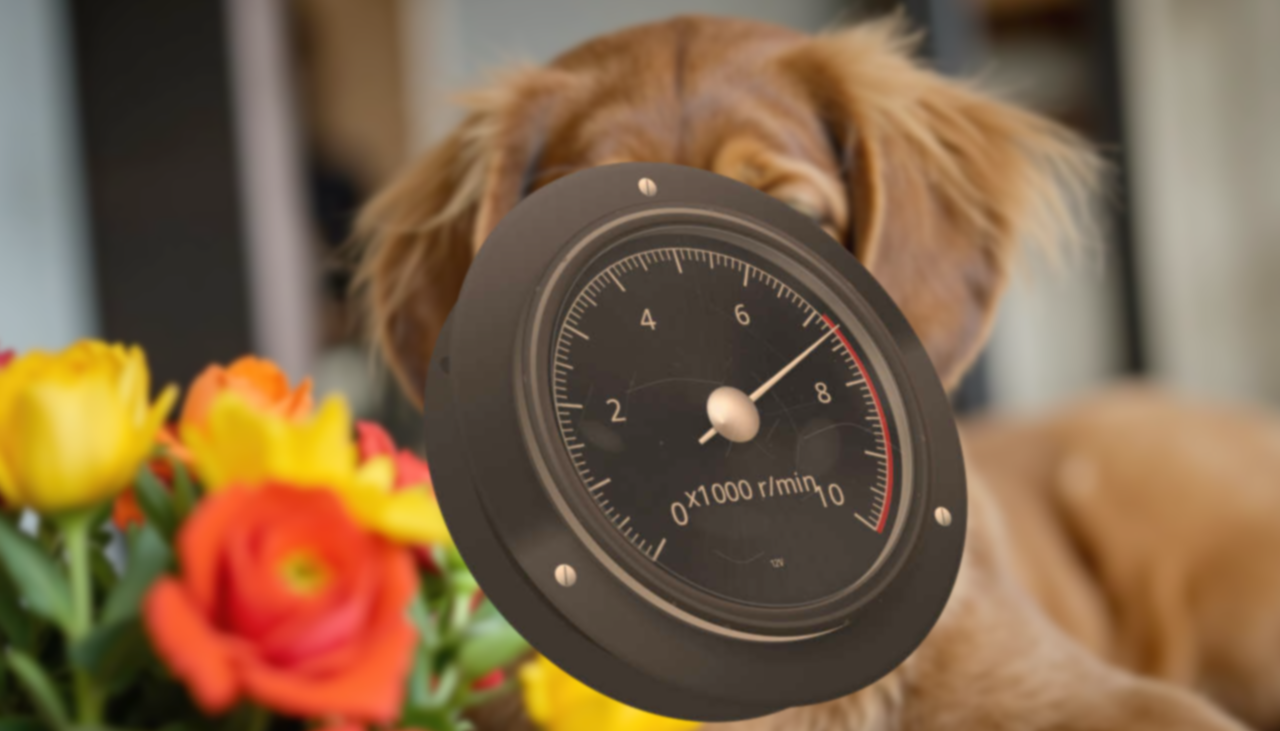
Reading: 7300,rpm
